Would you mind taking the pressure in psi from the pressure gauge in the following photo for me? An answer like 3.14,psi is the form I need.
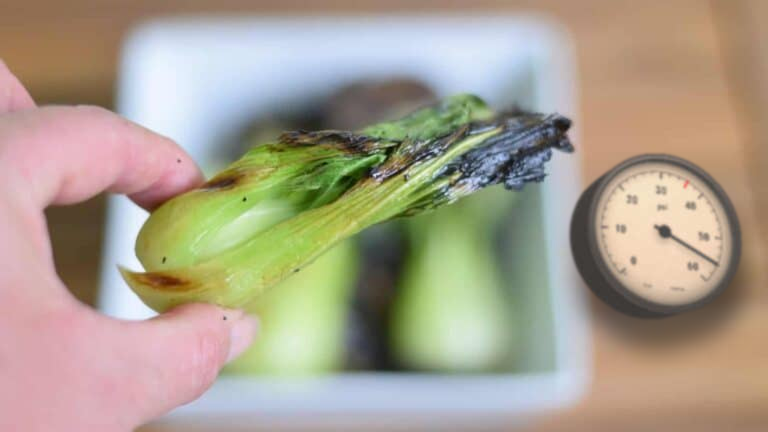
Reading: 56,psi
